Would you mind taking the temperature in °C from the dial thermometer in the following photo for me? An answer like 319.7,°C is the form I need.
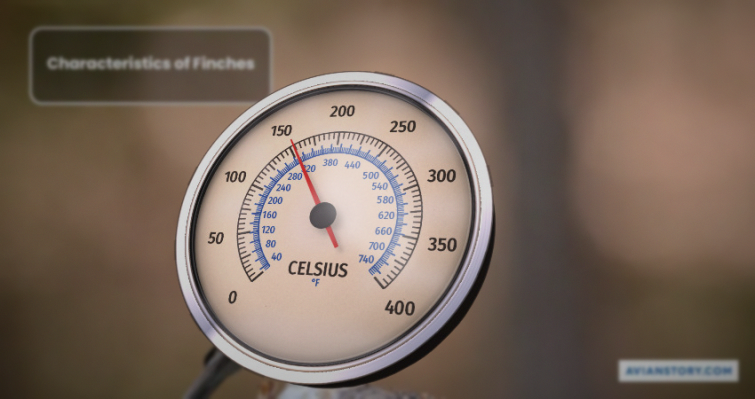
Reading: 155,°C
